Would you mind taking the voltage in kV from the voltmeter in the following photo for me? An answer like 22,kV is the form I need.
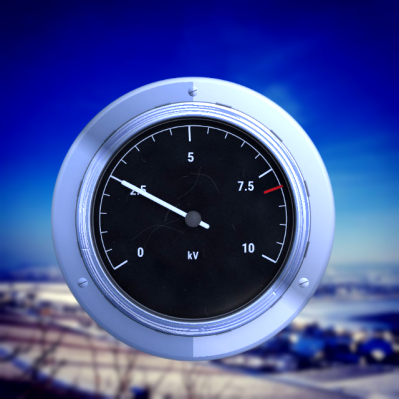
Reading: 2.5,kV
